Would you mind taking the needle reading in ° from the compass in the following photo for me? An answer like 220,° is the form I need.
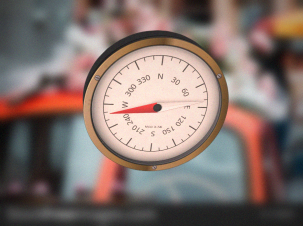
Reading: 260,°
